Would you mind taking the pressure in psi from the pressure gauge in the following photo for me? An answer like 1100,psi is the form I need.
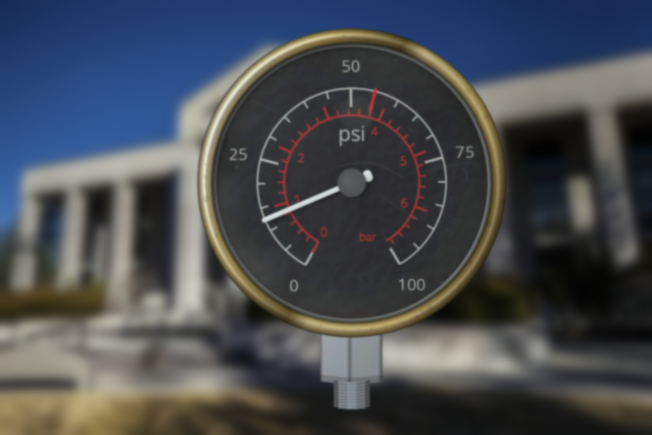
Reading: 12.5,psi
